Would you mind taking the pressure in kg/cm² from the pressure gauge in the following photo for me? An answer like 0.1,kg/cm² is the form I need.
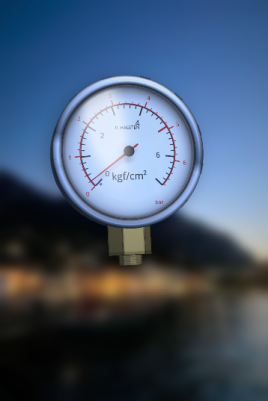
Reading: 0.2,kg/cm²
